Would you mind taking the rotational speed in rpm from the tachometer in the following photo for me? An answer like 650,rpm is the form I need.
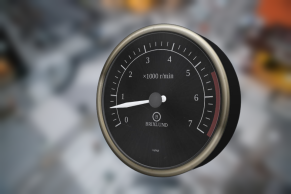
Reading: 600,rpm
